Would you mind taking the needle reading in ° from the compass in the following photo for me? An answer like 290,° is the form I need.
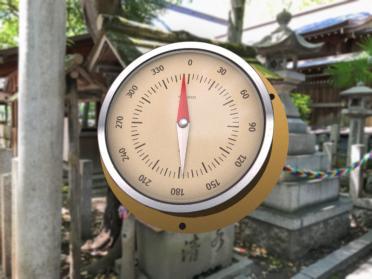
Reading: 355,°
